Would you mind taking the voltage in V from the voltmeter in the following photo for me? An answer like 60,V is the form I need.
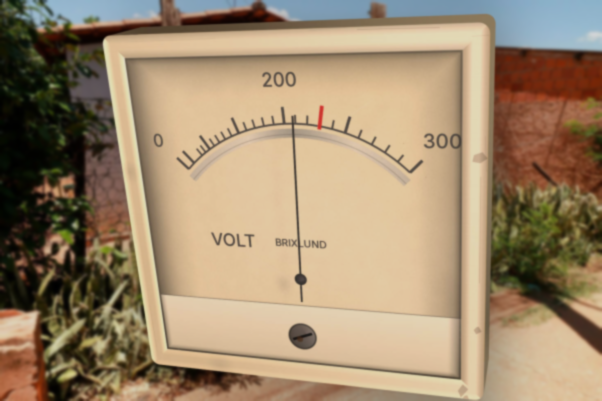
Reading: 210,V
